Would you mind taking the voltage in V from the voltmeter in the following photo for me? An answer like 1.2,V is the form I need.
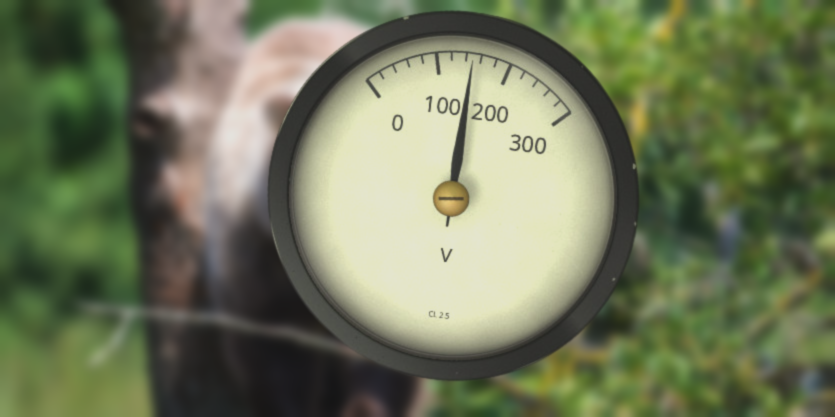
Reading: 150,V
